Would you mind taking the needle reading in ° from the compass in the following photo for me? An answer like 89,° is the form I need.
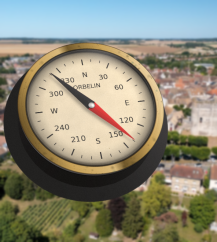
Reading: 140,°
